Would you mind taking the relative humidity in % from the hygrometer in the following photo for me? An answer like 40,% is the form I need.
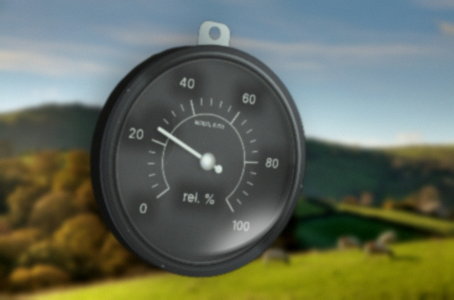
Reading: 24,%
